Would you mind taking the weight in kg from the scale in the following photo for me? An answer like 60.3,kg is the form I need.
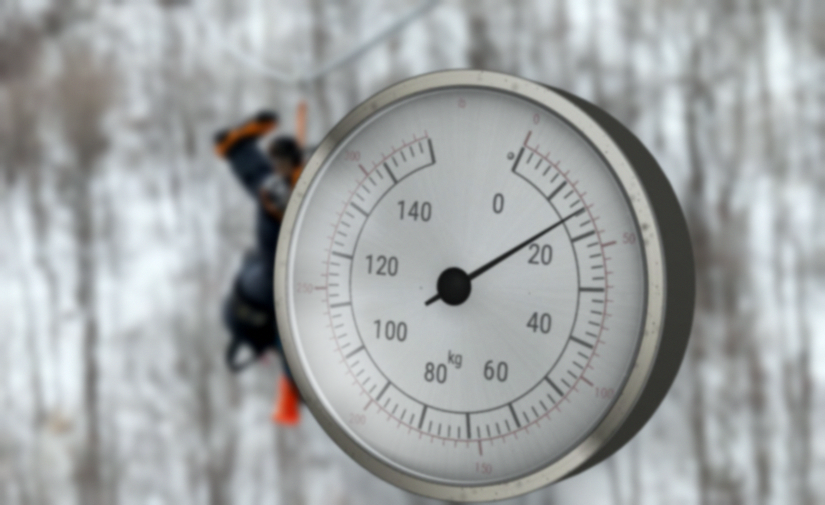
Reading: 16,kg
